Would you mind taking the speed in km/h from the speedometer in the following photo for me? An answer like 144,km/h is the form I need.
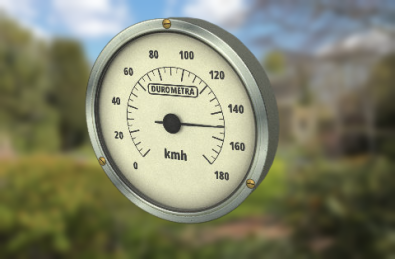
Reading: 150,km/h
